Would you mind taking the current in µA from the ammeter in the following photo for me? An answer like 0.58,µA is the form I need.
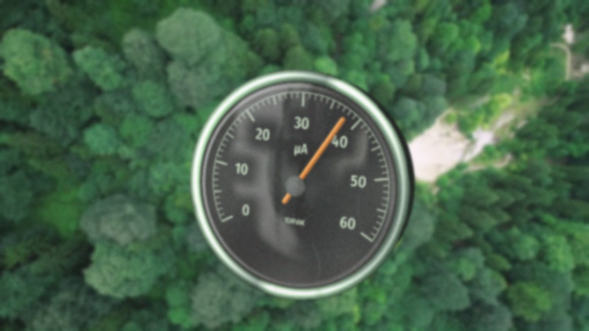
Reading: 38,µA
